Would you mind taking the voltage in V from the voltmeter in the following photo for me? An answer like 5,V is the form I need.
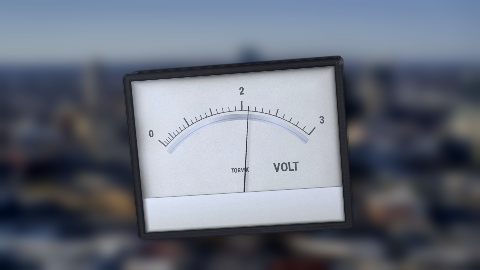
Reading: 2.1,V
